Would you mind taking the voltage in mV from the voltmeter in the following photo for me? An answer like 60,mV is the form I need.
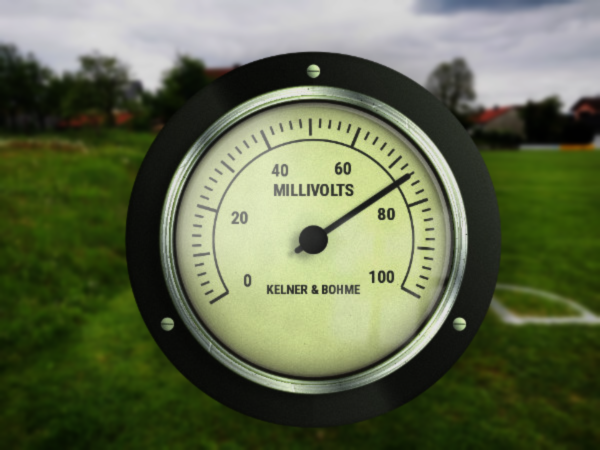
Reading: 74,mV
